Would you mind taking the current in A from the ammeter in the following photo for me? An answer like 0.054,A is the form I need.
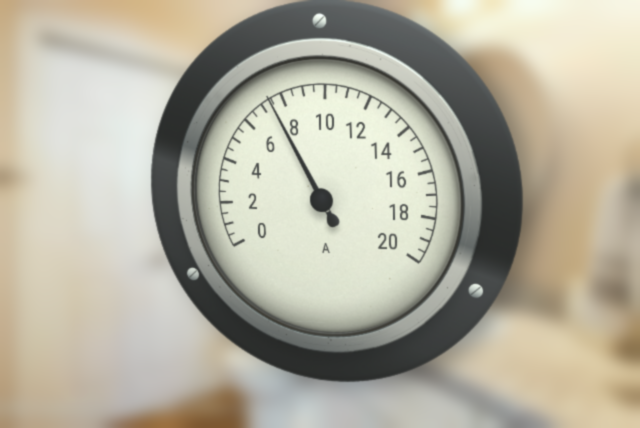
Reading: 7.5,A
